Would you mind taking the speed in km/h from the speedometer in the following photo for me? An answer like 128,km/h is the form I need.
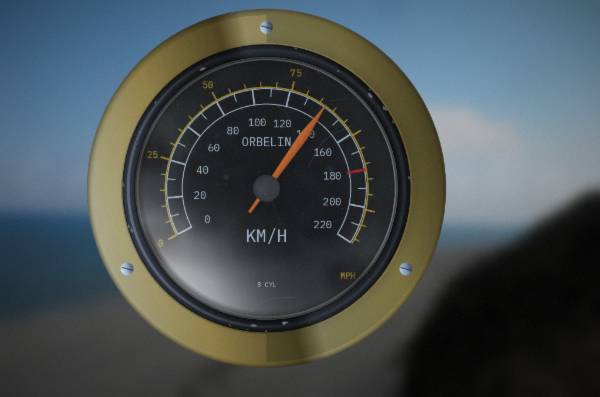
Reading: 140,km/h
